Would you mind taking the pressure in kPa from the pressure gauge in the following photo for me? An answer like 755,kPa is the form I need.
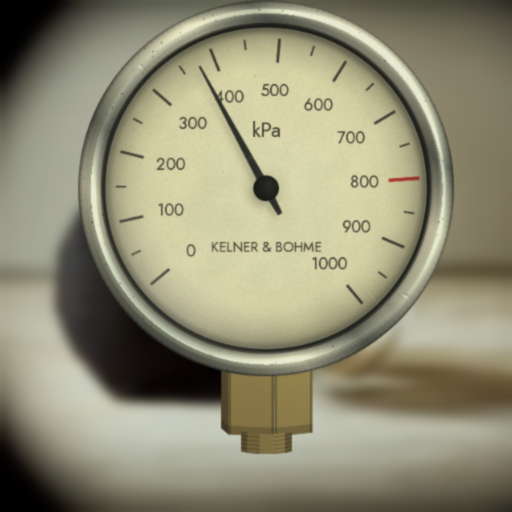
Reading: 375,kPa
